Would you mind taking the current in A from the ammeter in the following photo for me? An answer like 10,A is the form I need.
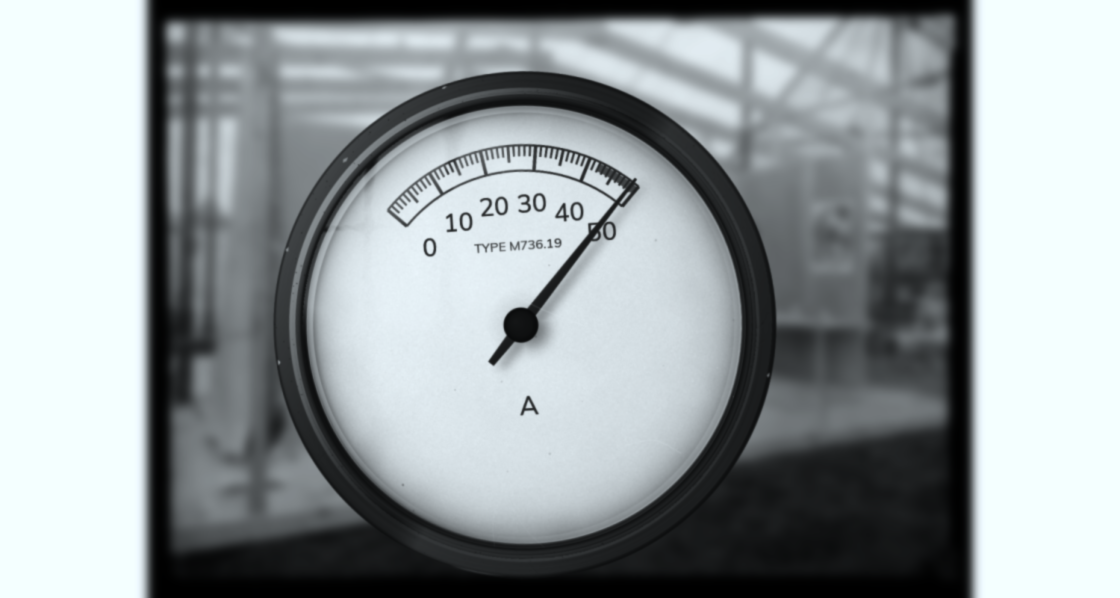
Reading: 49,A
